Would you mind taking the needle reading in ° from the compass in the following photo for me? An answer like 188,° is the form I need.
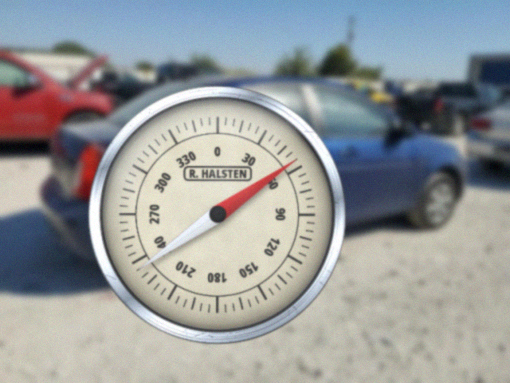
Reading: 55,°
